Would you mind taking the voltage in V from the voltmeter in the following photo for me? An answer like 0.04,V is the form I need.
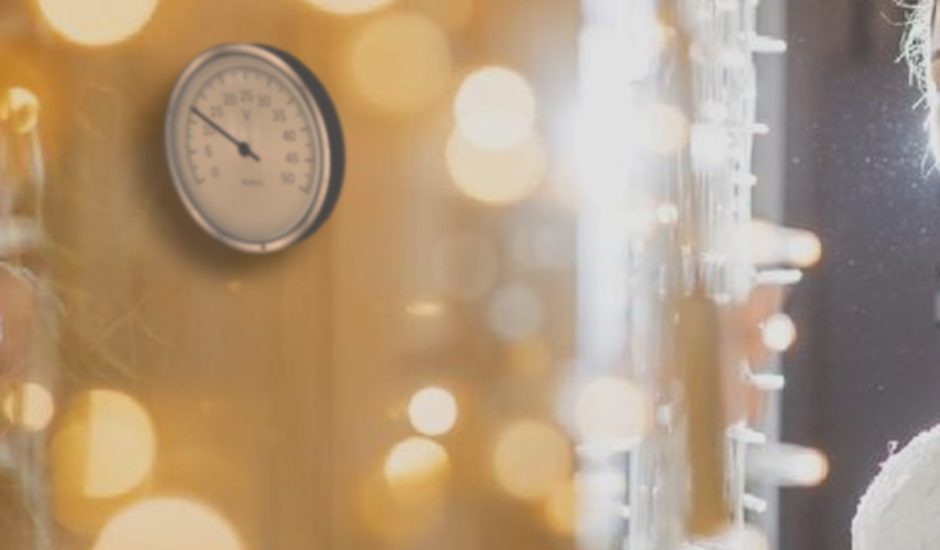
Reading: 12.5,V
